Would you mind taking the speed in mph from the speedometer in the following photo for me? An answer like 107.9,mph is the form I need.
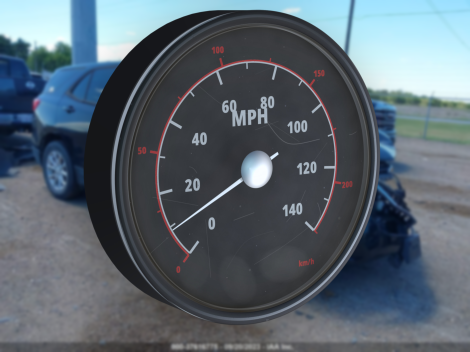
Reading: 10,mph
